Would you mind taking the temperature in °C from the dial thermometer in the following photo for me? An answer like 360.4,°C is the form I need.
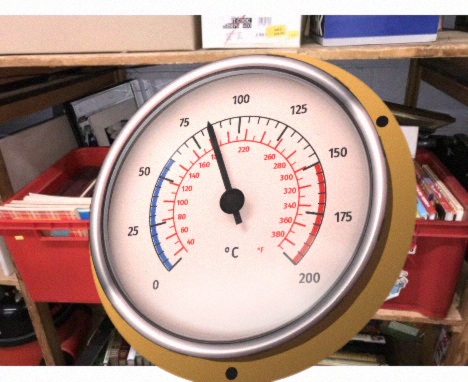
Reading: 85,°C
